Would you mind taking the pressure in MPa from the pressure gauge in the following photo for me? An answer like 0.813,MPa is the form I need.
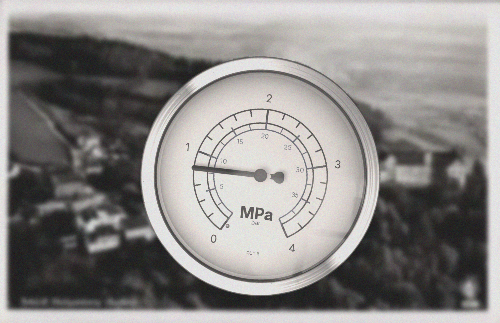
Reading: 0.8,MPa
